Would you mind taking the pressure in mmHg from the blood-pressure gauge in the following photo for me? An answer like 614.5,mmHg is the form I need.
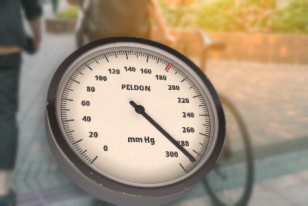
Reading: 290,mmHg
